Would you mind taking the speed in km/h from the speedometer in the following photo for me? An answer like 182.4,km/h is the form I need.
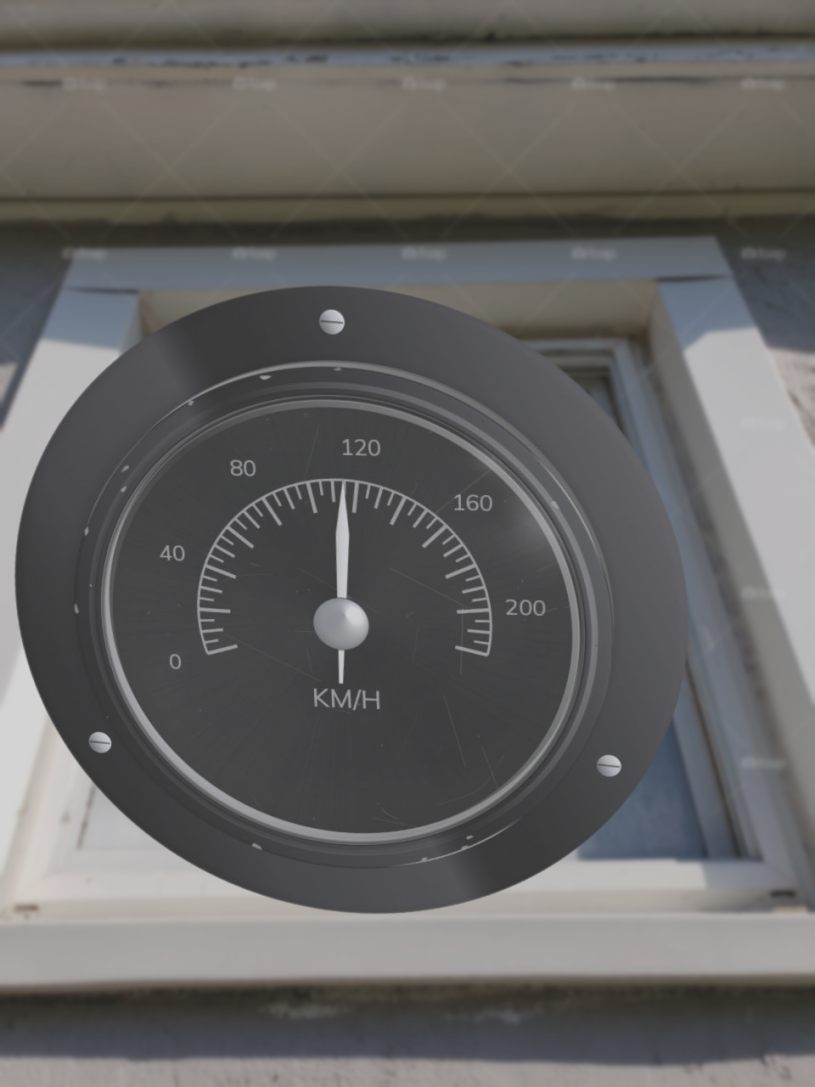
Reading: 115,km/h
